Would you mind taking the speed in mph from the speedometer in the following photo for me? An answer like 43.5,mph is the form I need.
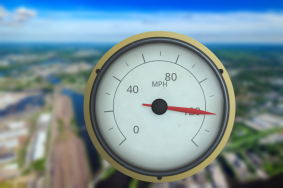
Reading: 120,mph
